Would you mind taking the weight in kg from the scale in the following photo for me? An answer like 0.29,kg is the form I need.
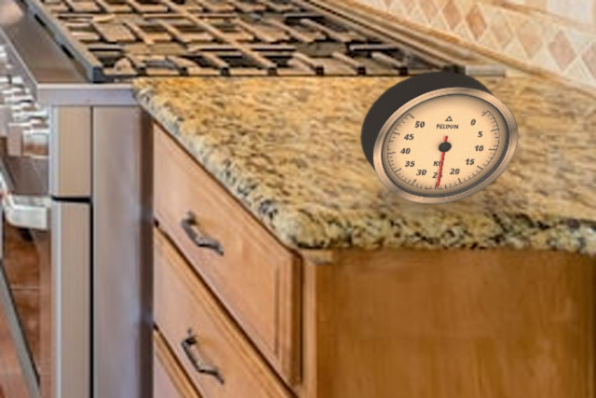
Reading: 25,kg
